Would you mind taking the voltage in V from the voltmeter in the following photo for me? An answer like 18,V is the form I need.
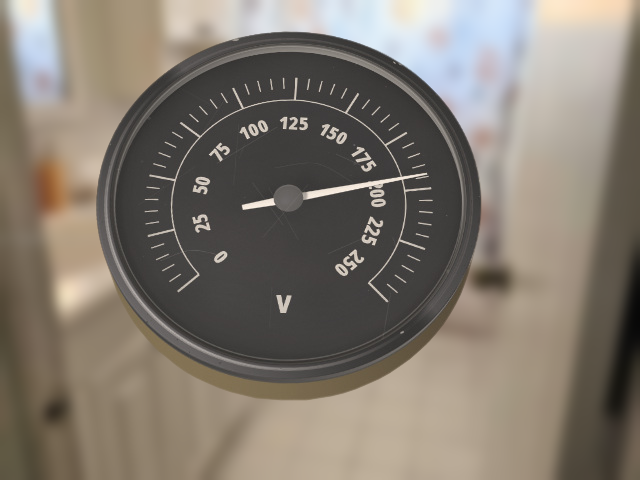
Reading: 195,V
